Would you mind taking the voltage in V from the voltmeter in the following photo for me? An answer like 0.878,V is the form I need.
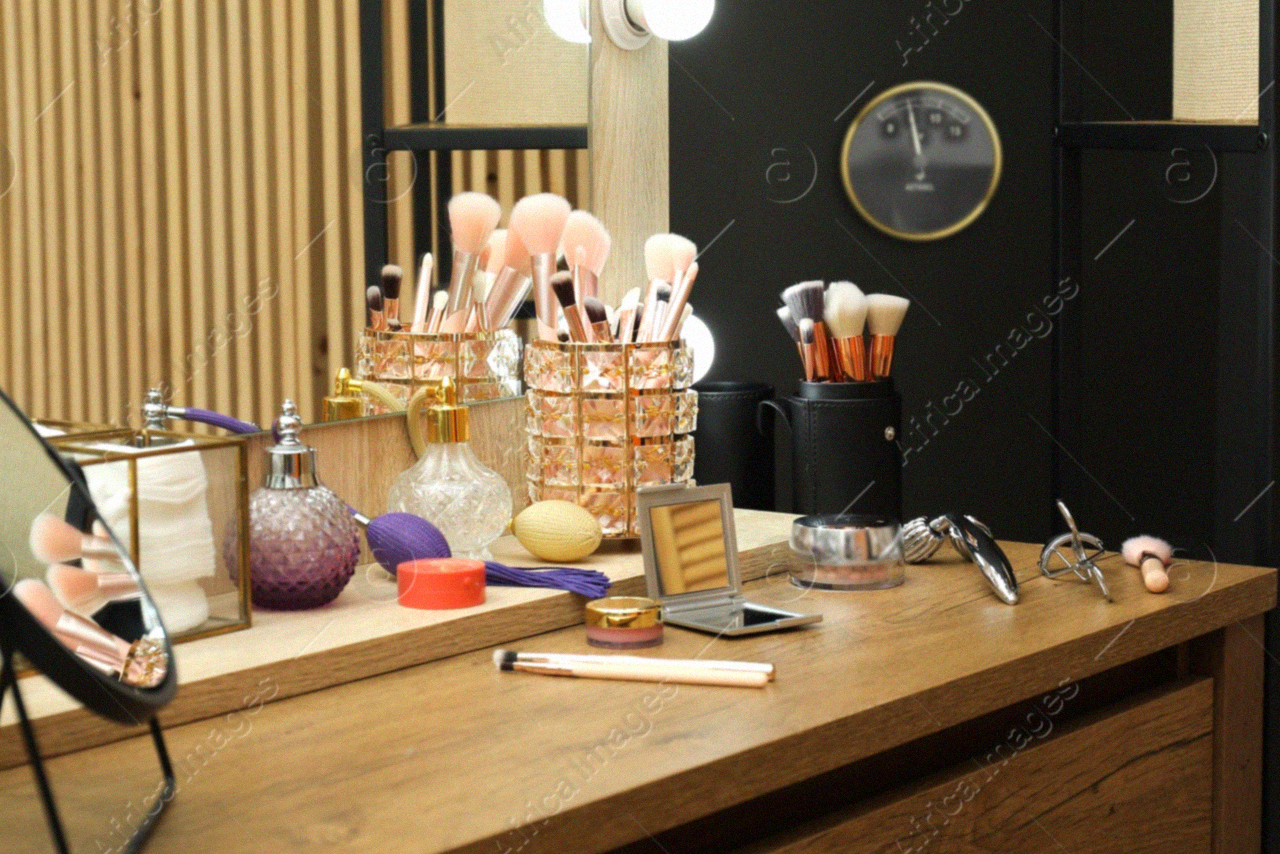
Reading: 5,V
